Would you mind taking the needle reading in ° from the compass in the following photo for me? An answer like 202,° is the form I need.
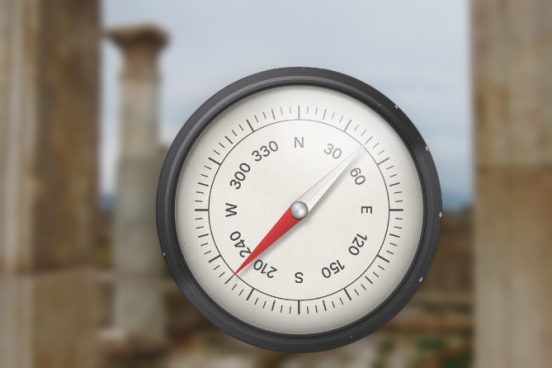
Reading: 225,°
